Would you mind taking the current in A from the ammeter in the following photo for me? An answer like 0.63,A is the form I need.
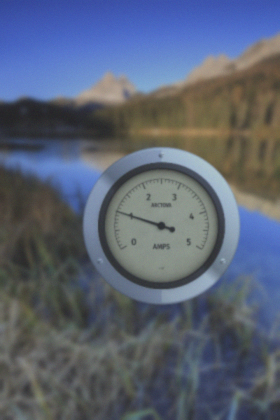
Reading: 1,A
